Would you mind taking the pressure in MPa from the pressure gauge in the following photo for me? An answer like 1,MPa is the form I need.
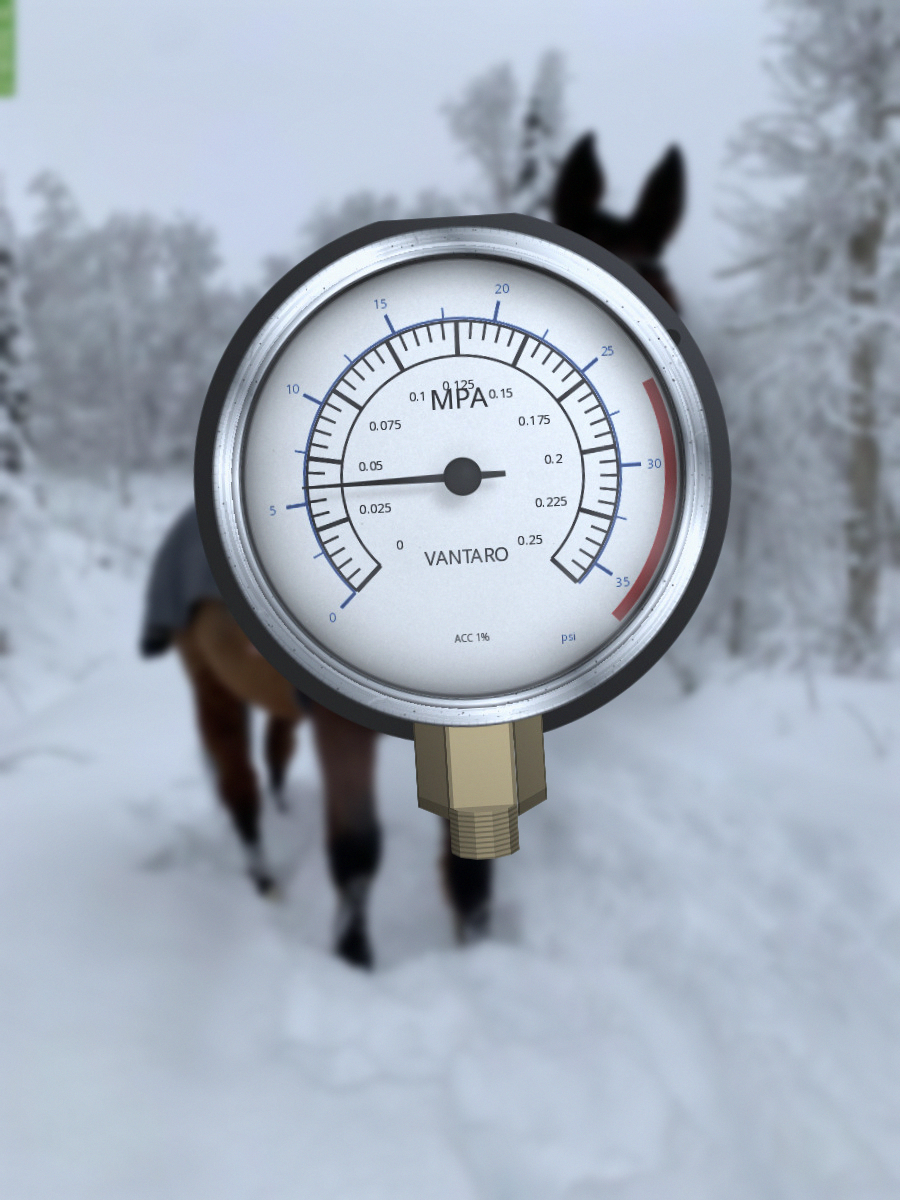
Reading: 0.04,MPa
